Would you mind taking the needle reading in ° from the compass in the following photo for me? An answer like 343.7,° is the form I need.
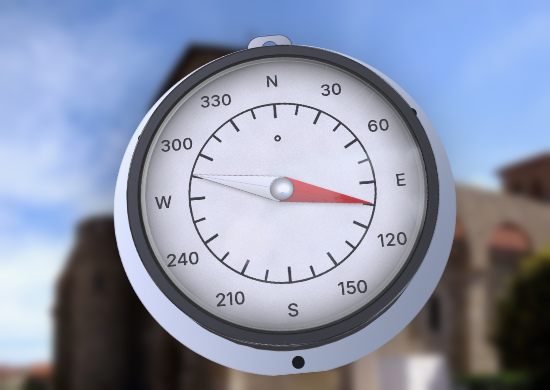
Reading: 105,°
